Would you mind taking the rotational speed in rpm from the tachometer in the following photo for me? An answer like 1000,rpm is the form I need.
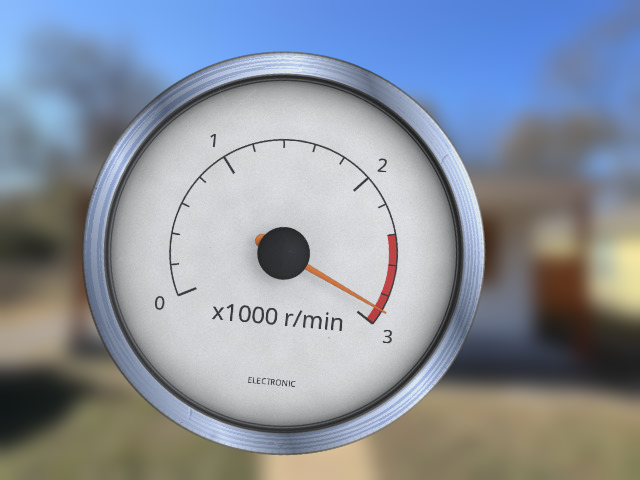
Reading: 2900,rpm
